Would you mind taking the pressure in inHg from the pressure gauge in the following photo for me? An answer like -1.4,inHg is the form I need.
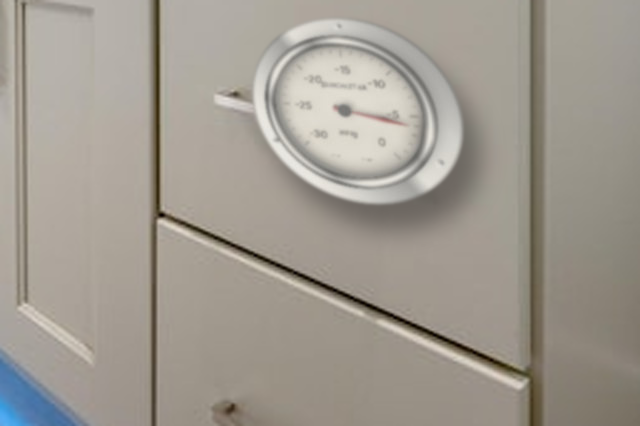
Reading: -4,inHg
